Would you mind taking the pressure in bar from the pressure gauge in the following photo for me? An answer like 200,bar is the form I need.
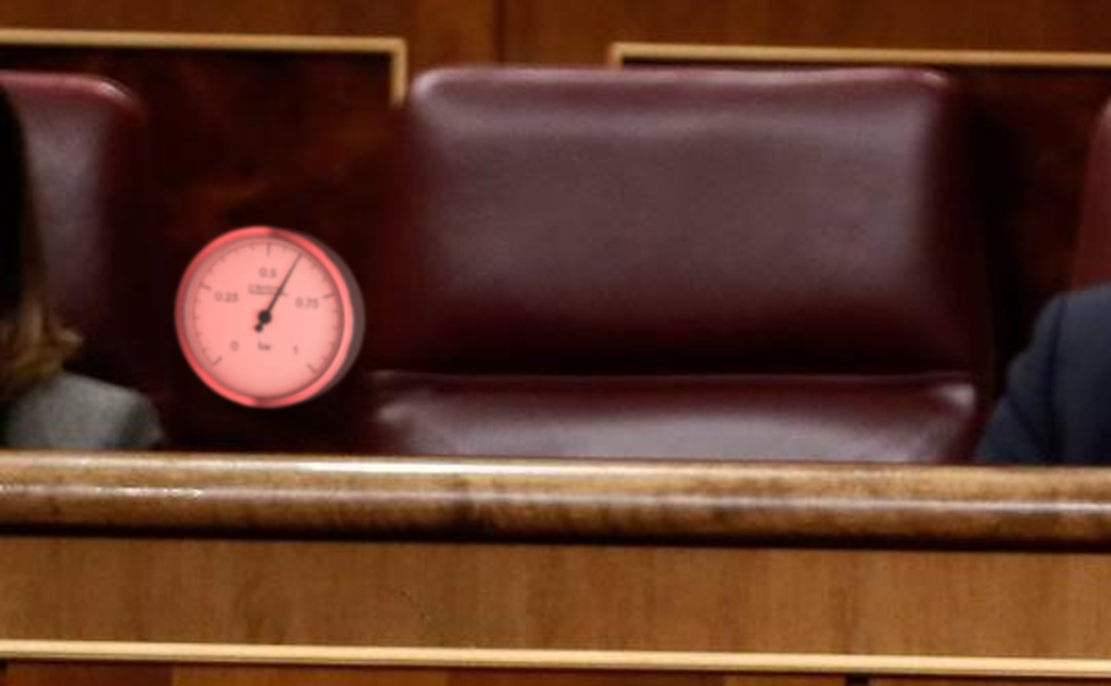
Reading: 0.6,bar
